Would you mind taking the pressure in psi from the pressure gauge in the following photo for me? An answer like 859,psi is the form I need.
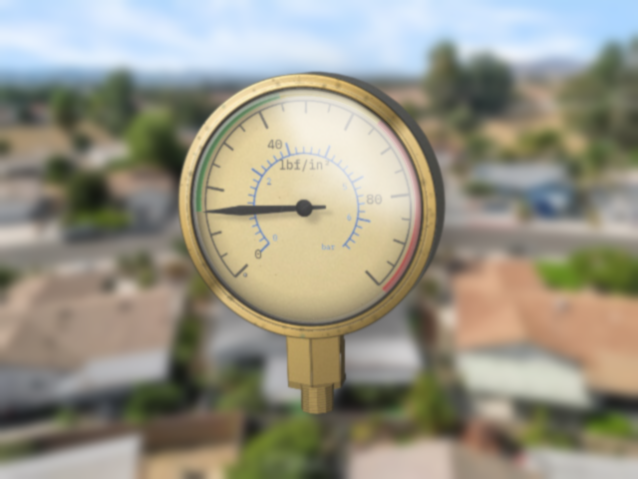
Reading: 15,psi
